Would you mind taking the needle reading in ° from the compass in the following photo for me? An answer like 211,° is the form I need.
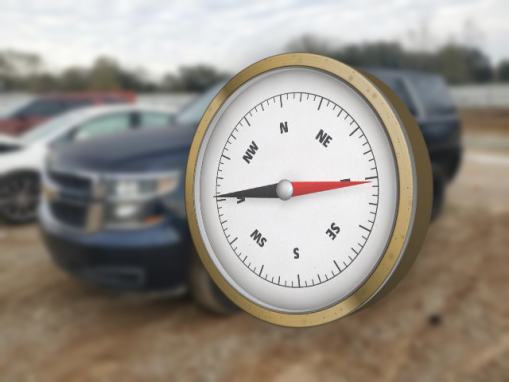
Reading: 92.5,°
